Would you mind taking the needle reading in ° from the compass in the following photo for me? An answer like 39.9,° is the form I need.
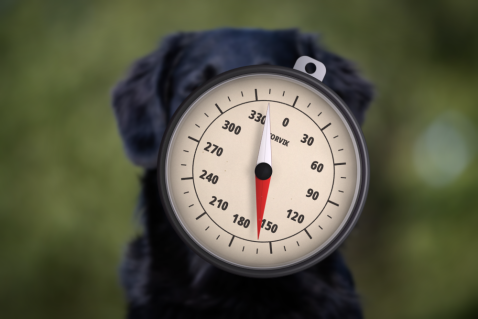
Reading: 160,°
